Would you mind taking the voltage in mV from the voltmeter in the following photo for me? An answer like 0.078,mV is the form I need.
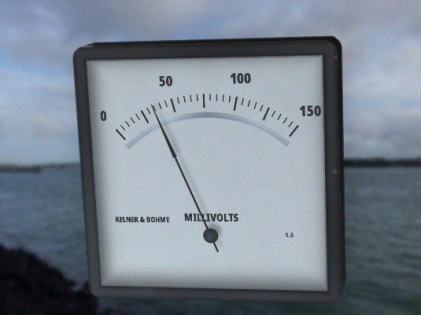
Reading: 35,mV
